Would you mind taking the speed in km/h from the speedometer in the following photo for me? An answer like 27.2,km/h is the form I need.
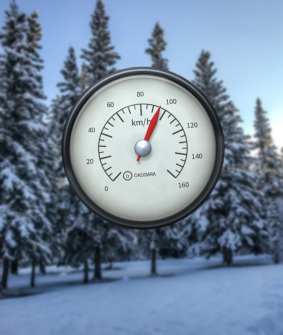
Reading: 95,km/h
